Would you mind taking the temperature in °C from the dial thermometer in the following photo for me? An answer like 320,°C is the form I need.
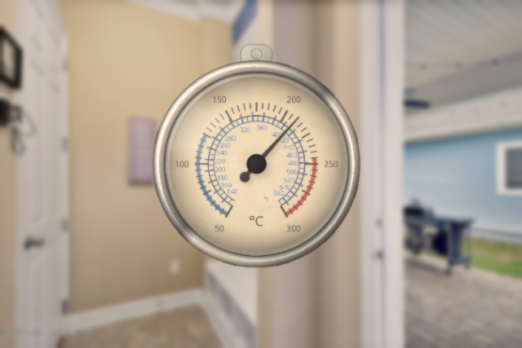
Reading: 210,°C
